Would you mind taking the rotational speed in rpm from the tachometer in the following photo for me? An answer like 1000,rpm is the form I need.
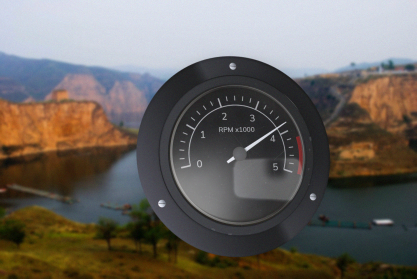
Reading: 3800,rpm
